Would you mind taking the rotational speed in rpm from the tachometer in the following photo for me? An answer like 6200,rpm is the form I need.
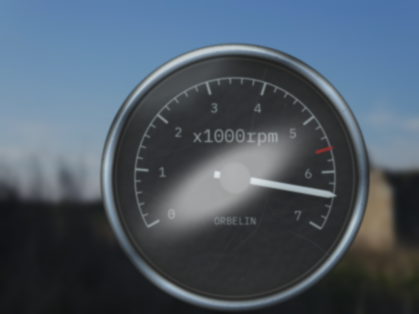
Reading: 6400,rpm
